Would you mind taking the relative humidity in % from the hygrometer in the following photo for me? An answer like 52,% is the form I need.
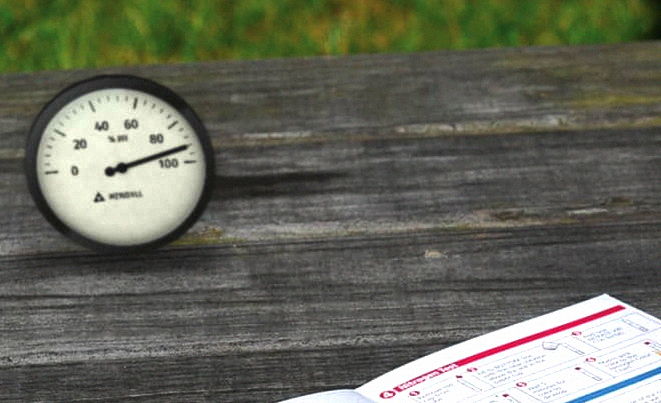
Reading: 92,%
